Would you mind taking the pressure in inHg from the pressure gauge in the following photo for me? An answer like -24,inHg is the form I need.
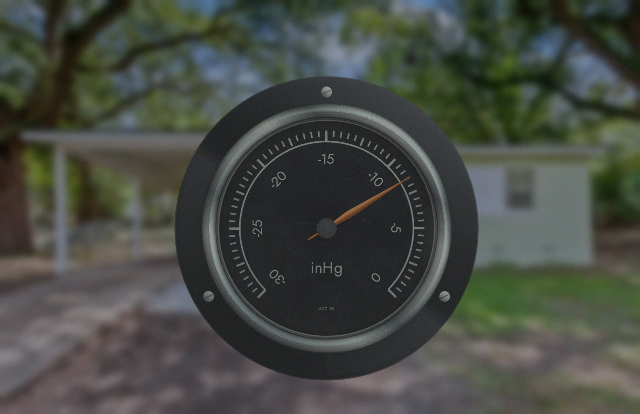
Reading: -8.5,inHg
